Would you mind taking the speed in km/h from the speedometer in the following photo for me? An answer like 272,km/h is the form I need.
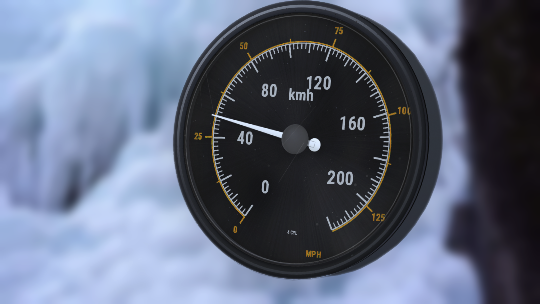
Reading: 50,km/h
